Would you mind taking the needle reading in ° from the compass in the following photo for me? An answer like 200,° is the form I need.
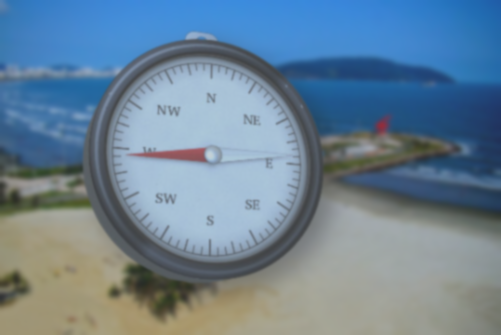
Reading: 265,°
